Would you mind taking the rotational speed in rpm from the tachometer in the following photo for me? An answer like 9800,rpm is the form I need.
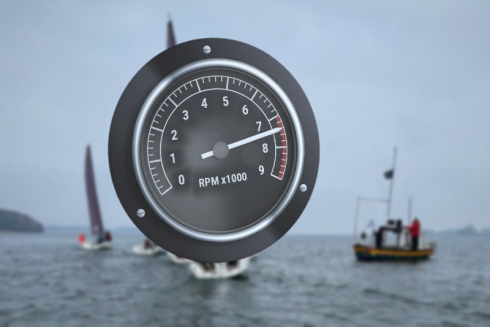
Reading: 7400,rpm
